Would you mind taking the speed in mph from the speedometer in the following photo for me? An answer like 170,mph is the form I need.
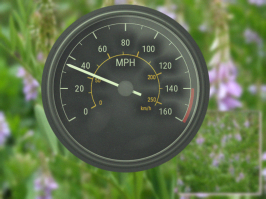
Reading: 35,mph
